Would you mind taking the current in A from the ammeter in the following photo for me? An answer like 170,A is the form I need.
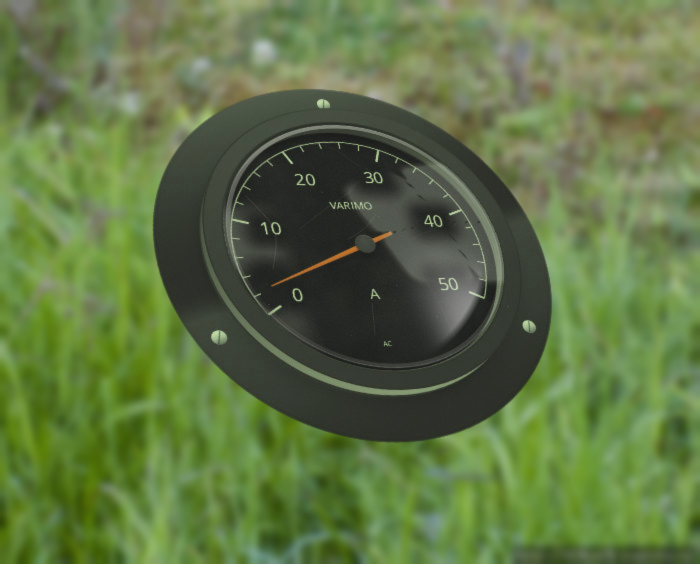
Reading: 2,A
